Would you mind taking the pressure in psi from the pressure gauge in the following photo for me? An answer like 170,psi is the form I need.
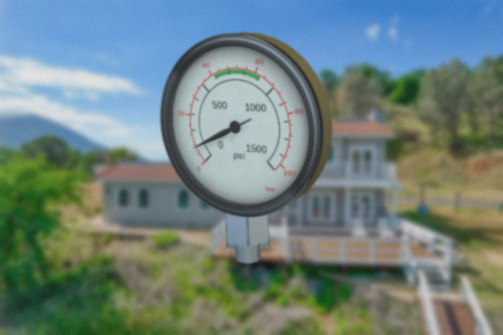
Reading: 100,psi
